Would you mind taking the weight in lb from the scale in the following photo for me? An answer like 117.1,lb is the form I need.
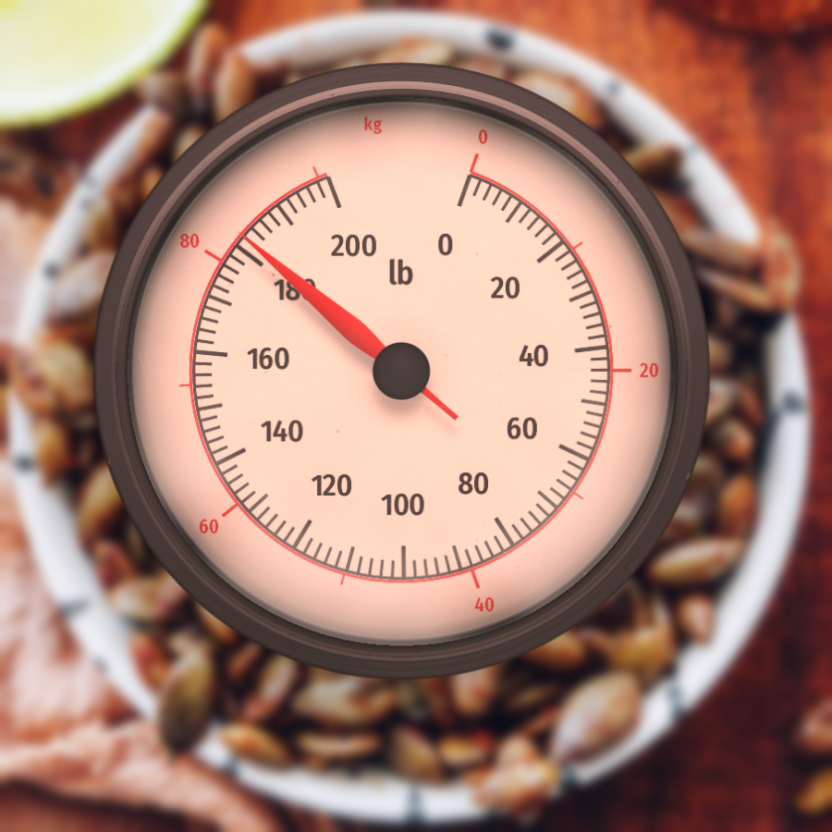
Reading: 182,lb
